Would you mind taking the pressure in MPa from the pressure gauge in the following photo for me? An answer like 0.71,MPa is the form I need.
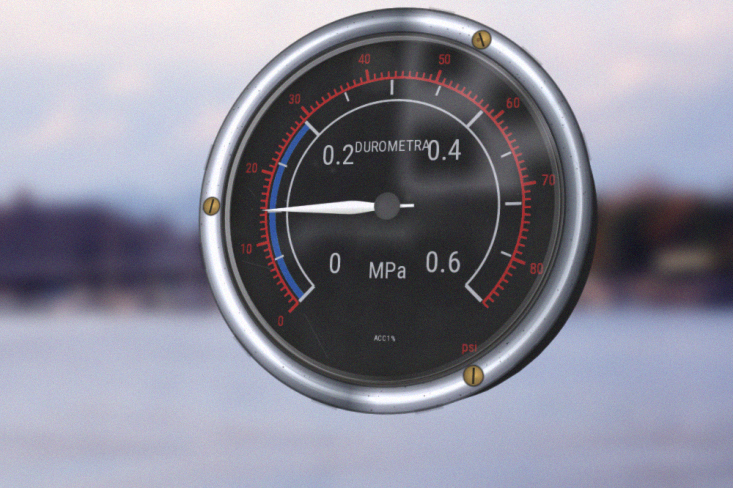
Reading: 0.1,MPa
